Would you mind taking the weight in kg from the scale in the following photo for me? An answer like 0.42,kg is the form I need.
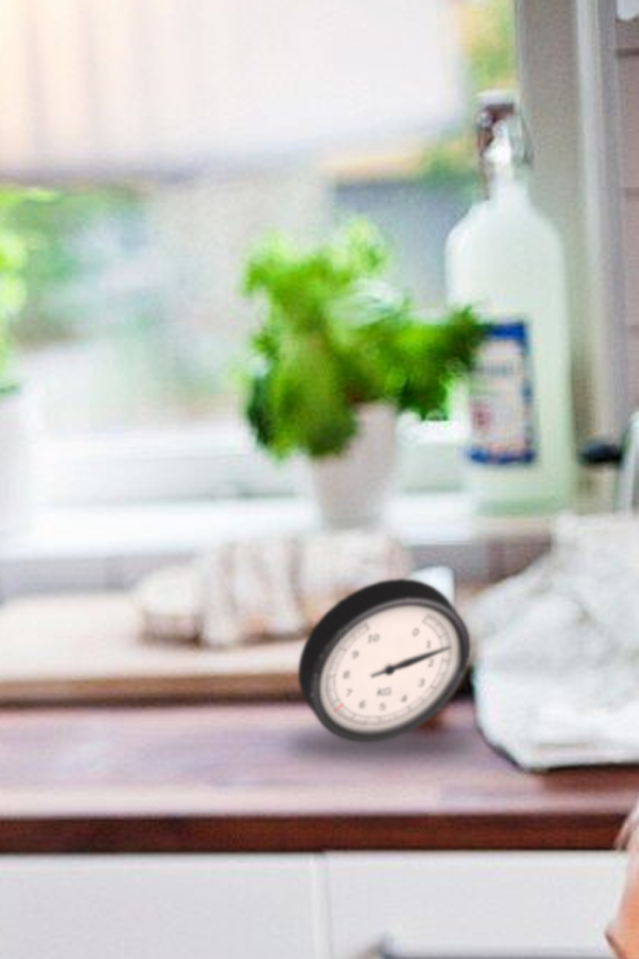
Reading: 1.5,kg
